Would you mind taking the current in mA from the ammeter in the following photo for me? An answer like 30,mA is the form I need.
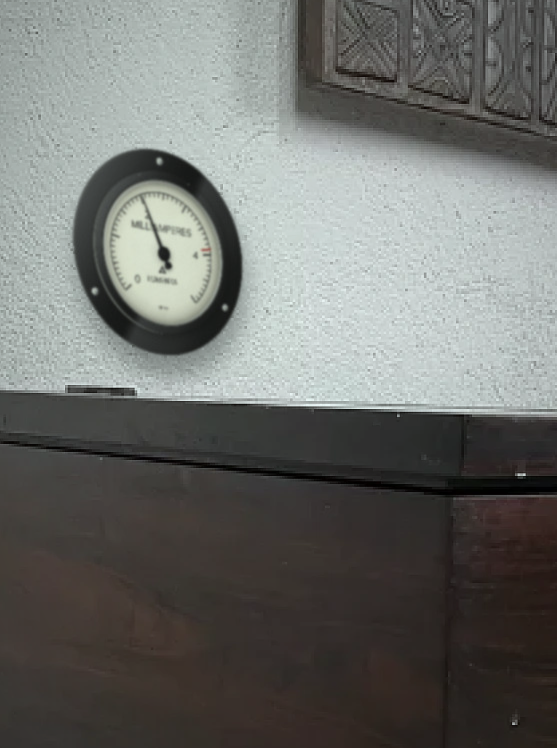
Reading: 2,mA
